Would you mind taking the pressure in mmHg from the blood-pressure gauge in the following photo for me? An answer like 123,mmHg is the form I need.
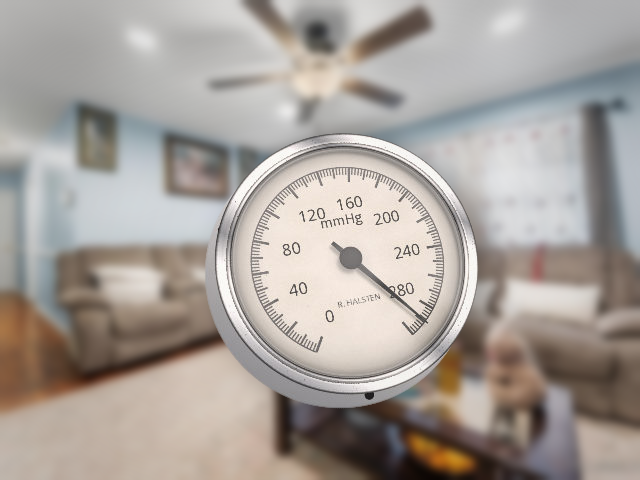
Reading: 290,mmHg
